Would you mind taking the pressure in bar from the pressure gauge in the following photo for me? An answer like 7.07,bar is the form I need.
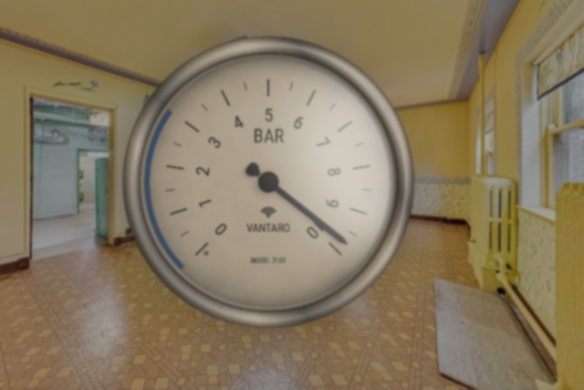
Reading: 9.75,bar
